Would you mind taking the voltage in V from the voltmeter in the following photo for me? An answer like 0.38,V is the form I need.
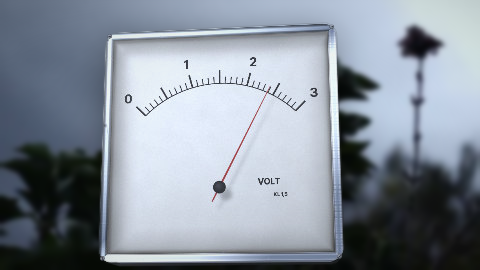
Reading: 2.4,V
